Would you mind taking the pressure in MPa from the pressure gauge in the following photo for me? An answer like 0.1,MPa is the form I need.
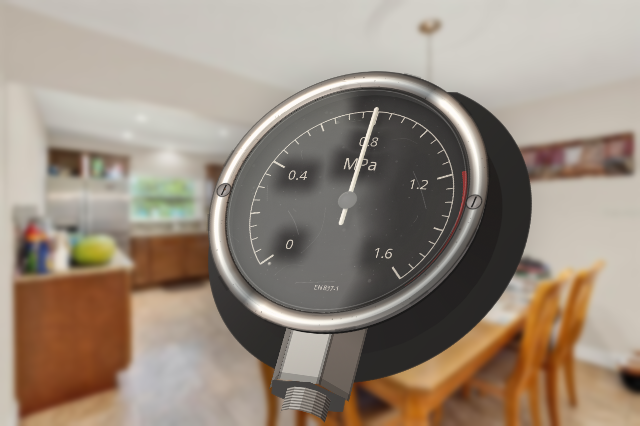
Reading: 0.8,MPa
